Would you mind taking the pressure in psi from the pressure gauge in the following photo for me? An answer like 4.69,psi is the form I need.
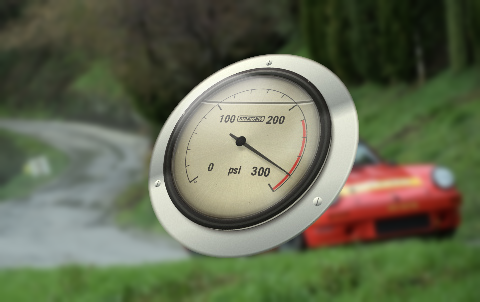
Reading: 280,psi
